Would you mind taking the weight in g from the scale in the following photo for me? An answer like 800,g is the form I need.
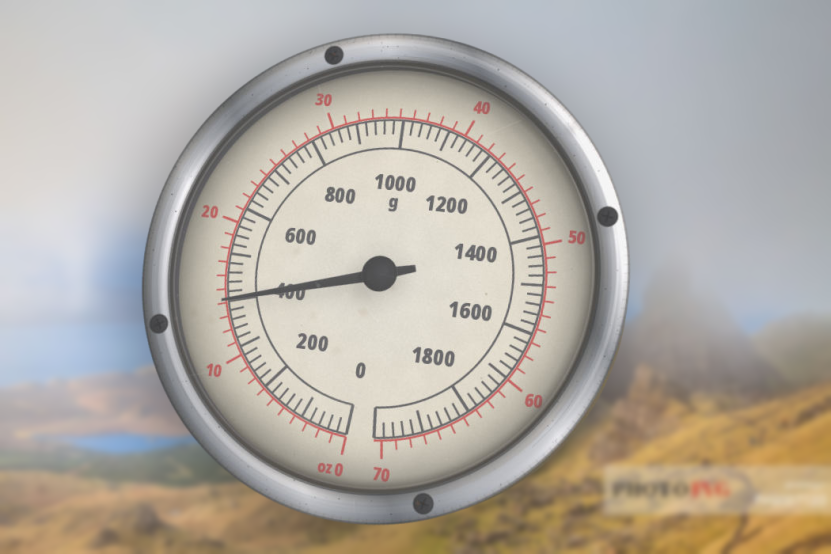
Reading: 400,g
